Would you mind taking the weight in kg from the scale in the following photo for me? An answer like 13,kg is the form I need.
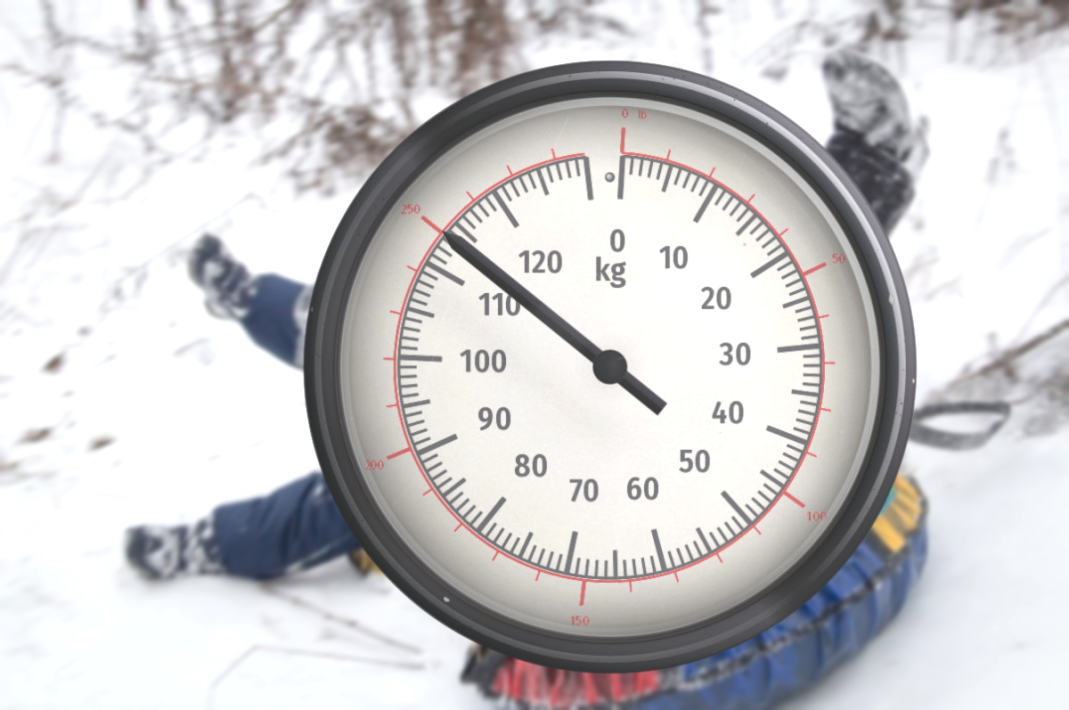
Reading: 113.5,kg
